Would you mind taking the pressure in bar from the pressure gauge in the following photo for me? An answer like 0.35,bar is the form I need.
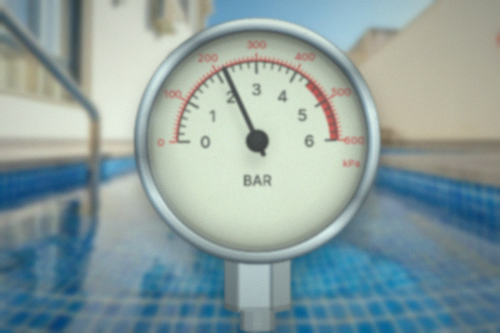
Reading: 2.2,bar
